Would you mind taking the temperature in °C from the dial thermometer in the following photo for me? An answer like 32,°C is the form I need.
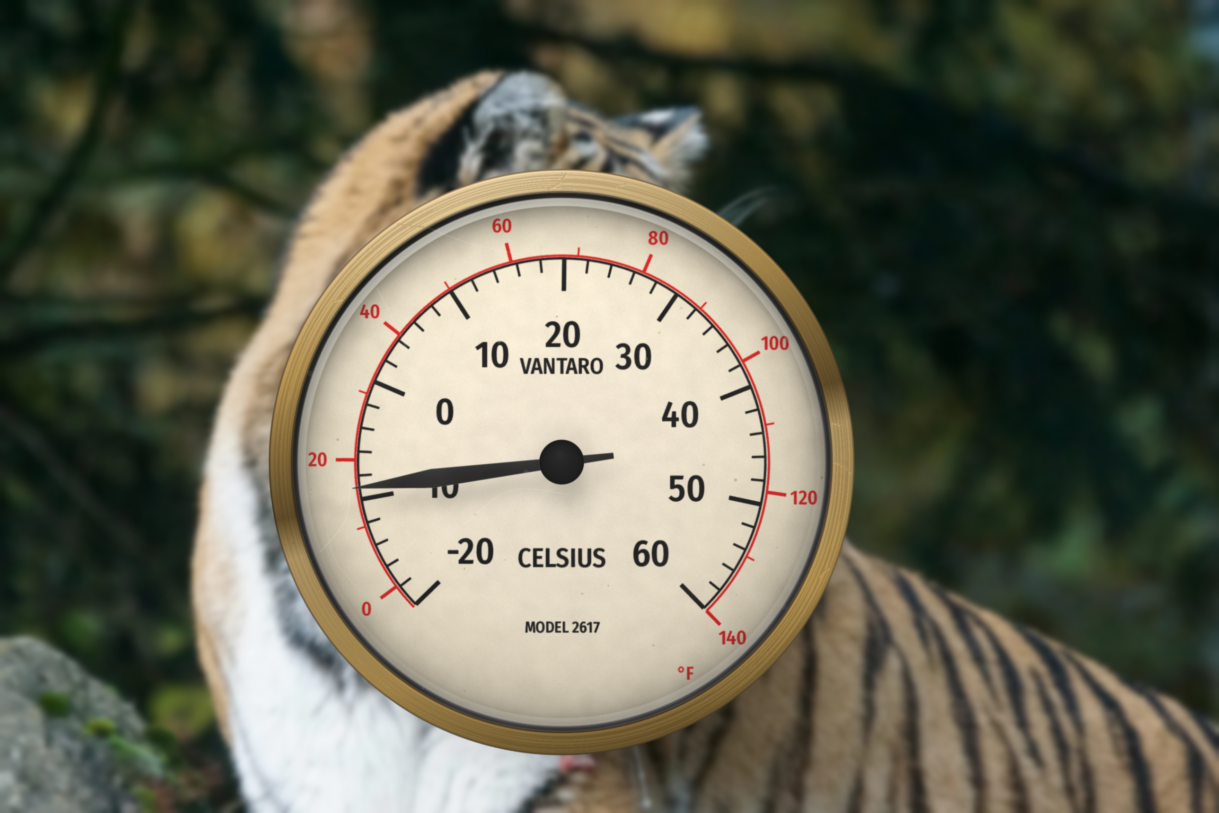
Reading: -9,°C
